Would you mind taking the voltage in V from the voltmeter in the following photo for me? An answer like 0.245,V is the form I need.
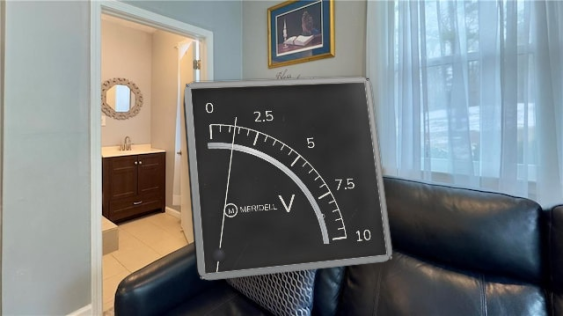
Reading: 1.25,V
